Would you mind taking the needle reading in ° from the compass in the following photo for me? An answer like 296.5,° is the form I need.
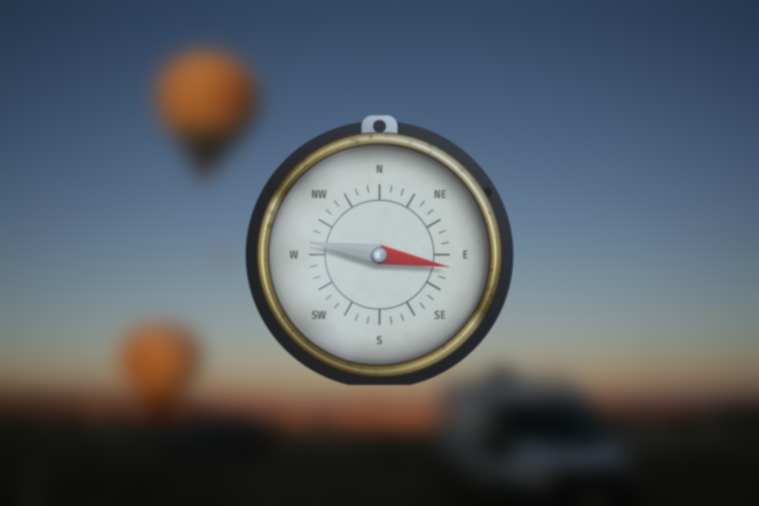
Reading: 100,°
